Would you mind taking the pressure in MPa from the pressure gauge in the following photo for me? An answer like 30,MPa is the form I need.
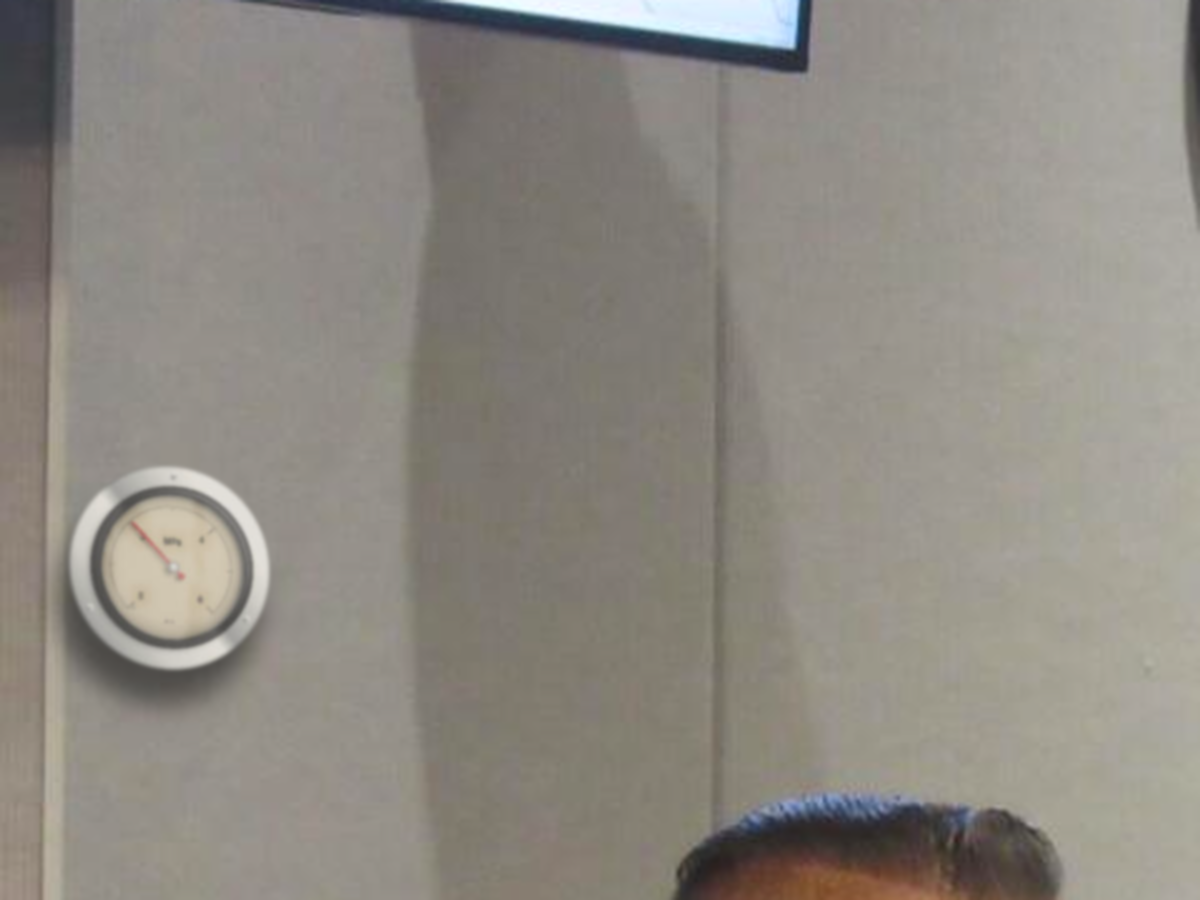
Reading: 2,MPa
